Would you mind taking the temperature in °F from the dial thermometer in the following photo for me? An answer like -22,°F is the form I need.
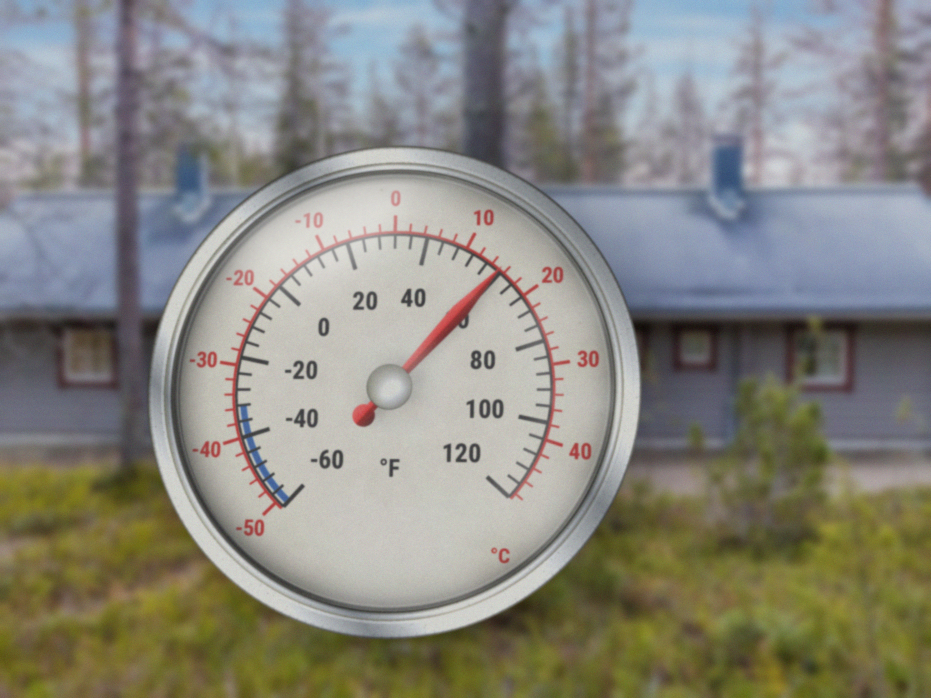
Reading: 60,°F
